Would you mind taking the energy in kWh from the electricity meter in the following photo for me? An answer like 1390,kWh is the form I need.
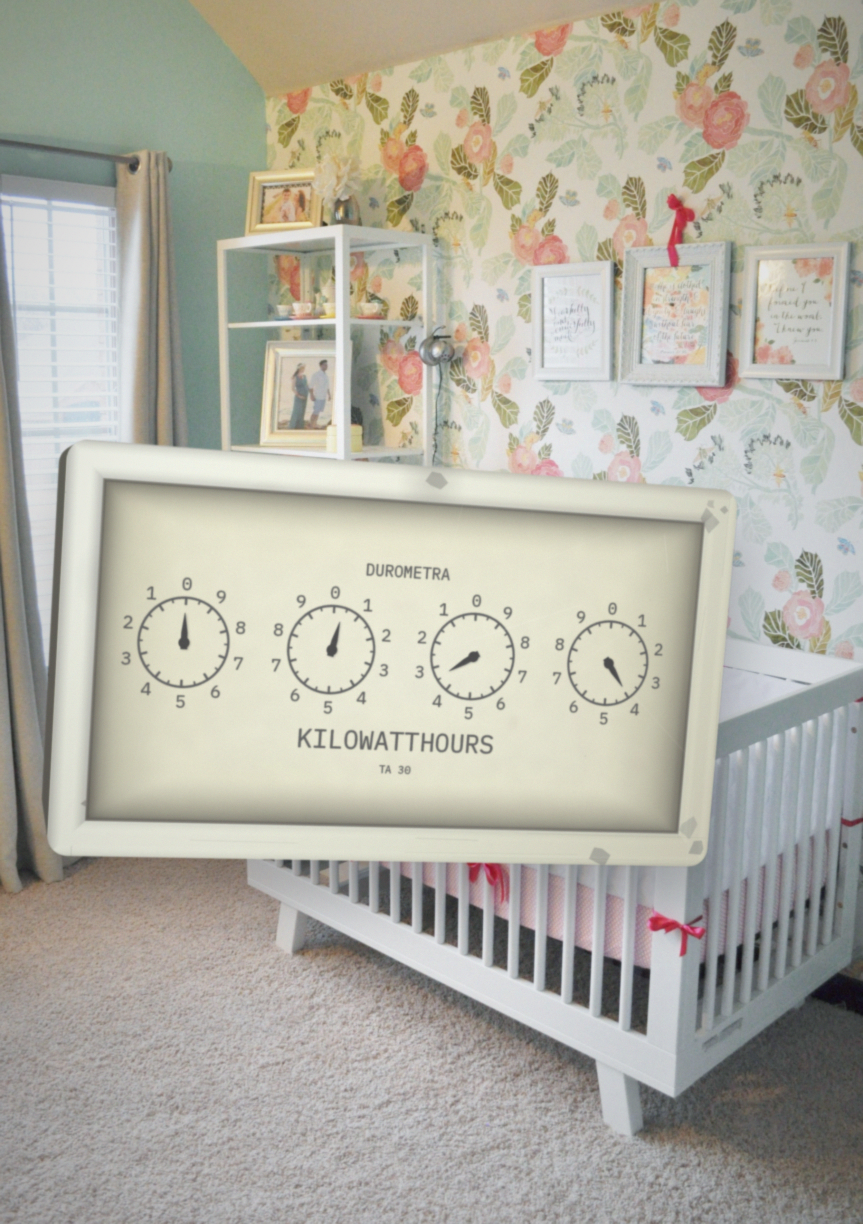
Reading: 34,kWh
